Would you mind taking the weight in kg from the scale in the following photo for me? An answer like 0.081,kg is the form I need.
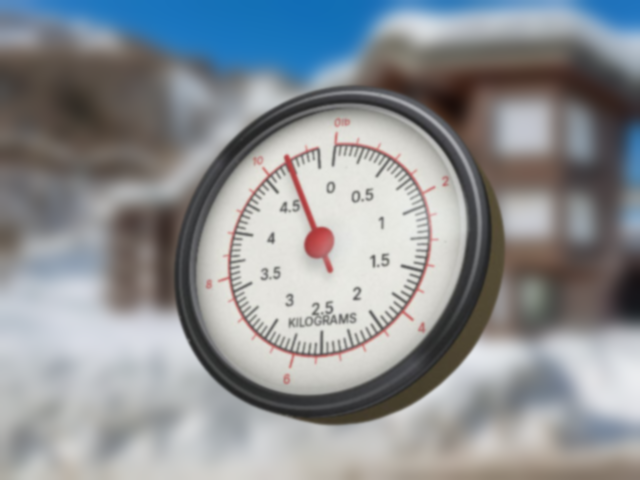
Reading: 4.75,kg
